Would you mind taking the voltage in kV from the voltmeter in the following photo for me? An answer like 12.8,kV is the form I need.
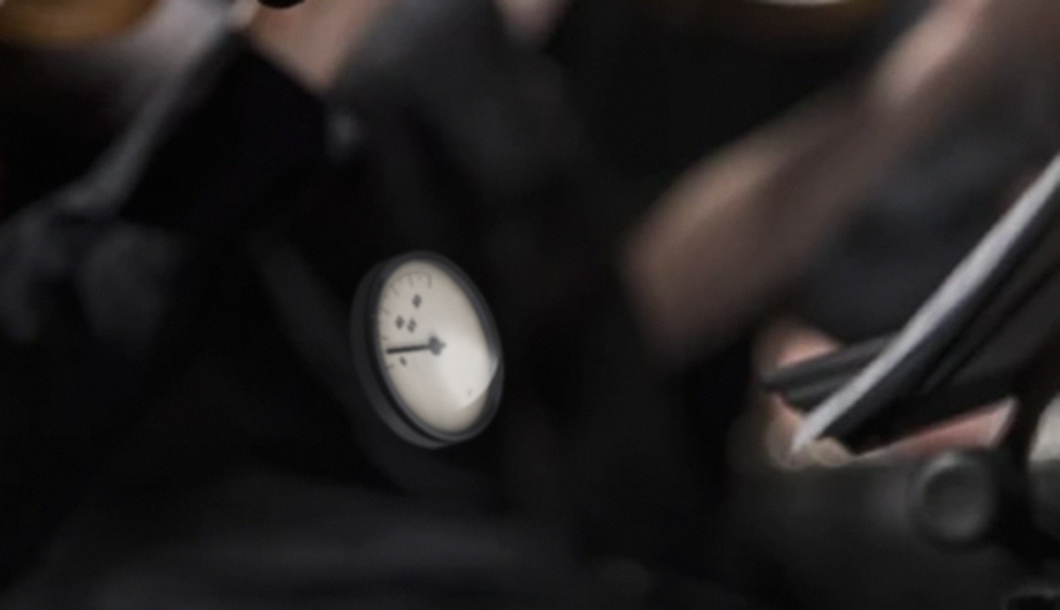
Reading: 10,kV
